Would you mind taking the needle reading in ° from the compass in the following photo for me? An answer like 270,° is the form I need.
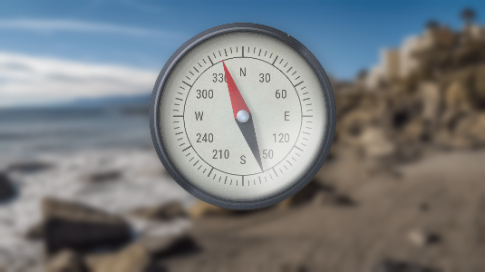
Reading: 340,°
